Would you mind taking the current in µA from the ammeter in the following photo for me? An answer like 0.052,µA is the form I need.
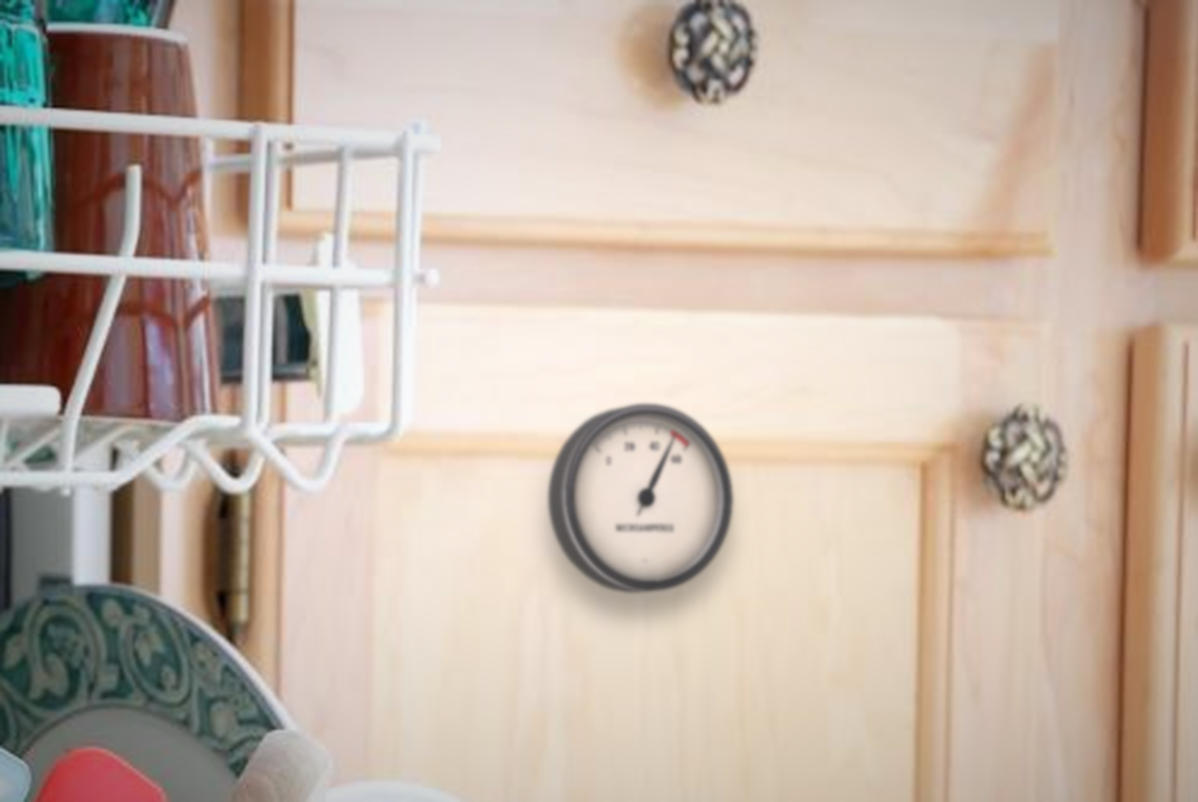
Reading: 50,µA
